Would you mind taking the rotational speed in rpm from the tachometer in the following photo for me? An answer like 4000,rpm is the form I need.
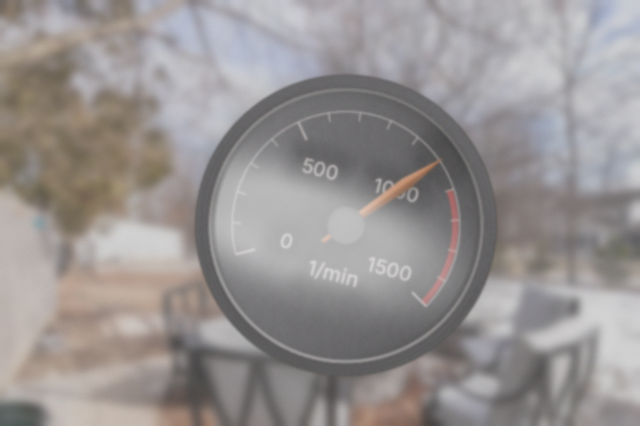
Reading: 1000,rpm
